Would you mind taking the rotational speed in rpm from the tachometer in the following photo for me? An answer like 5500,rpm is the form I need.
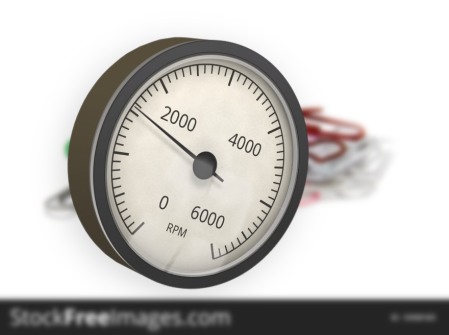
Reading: 1550,rpm
